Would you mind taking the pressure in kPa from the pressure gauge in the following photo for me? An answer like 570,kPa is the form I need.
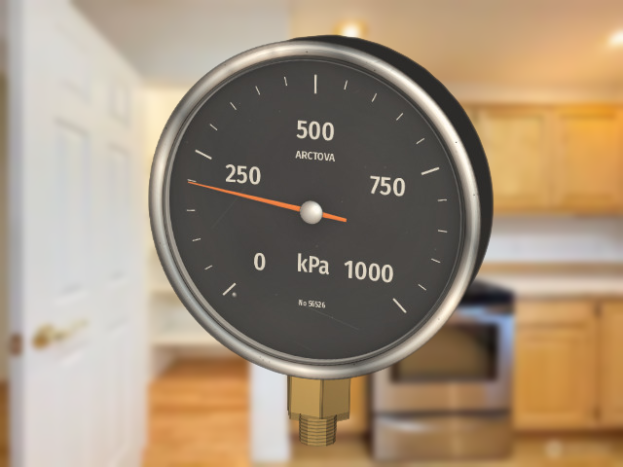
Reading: 200,kPa
